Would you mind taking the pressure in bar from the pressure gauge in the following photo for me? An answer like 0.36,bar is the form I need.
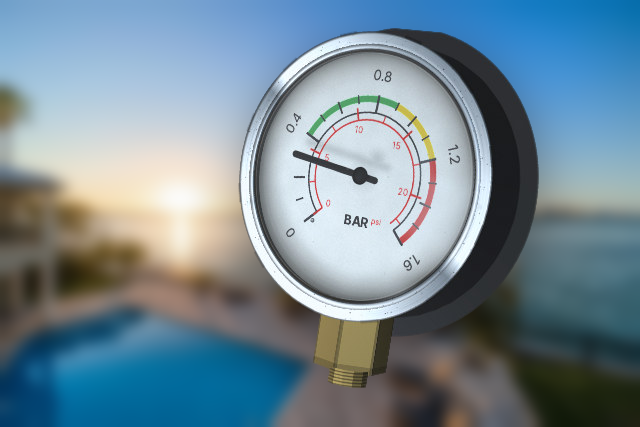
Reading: 0.3,bar
